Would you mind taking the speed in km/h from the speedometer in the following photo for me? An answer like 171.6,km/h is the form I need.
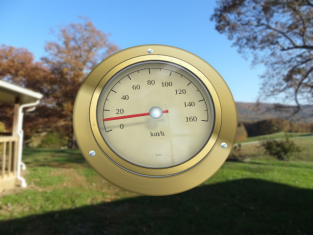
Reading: 10,km/h
